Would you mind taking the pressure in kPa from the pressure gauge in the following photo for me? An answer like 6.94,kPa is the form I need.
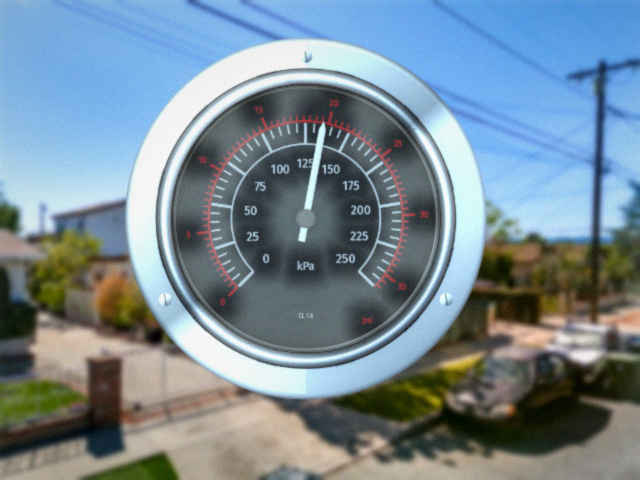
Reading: 135,kPa
